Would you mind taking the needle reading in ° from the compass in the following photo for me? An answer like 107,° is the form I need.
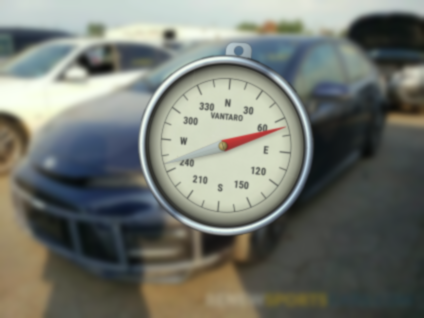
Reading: 67.5,°
